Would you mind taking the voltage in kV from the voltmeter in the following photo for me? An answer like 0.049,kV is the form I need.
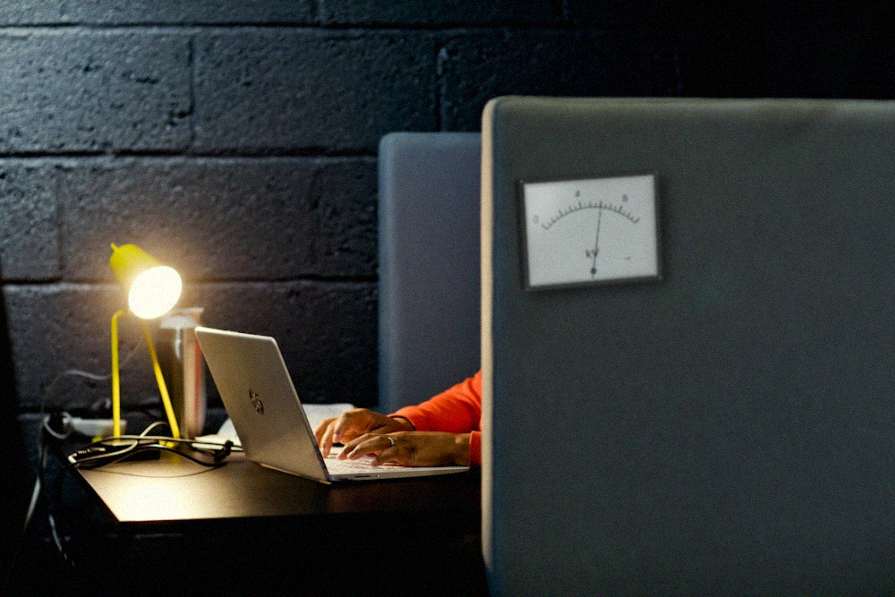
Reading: 6,kV
